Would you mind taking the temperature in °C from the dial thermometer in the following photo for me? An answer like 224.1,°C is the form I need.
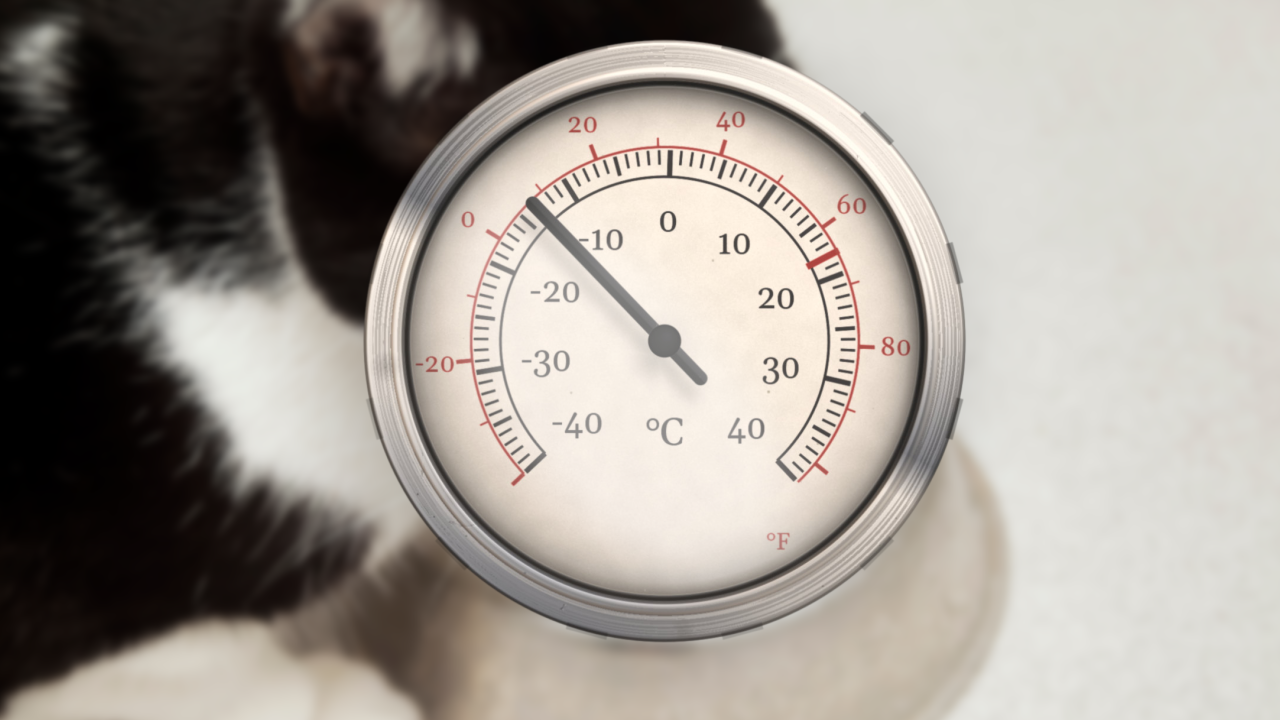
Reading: -13.5,°C
